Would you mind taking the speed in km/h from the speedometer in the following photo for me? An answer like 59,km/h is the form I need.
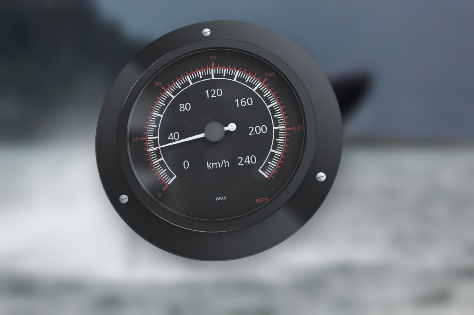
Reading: 30,km/h
